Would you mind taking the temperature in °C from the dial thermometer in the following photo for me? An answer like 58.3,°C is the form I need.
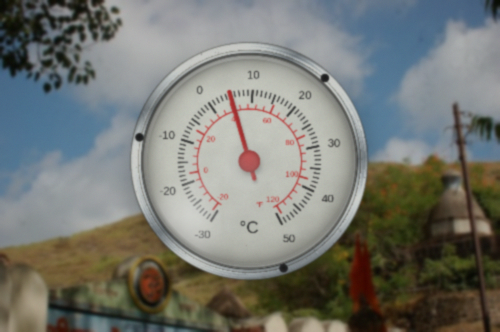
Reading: 5,°C
